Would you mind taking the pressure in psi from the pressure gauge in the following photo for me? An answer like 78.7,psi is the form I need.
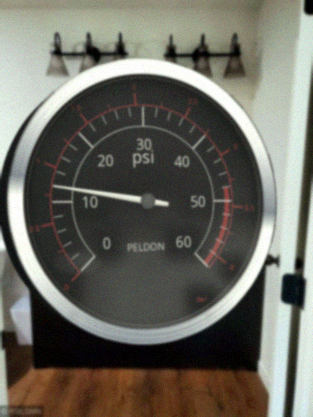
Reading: 12,psi
